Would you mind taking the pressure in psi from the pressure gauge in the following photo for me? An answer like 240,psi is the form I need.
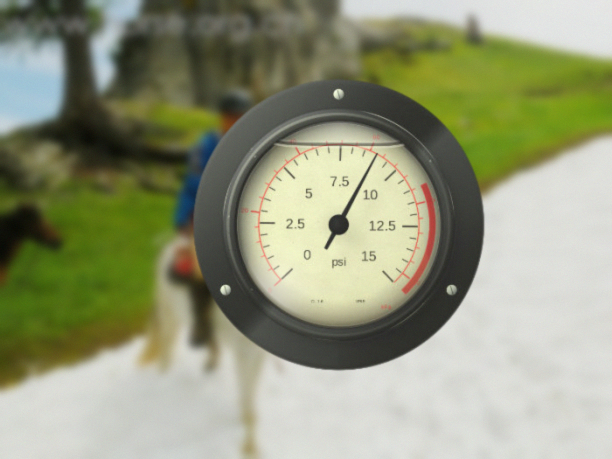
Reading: 9,psi
